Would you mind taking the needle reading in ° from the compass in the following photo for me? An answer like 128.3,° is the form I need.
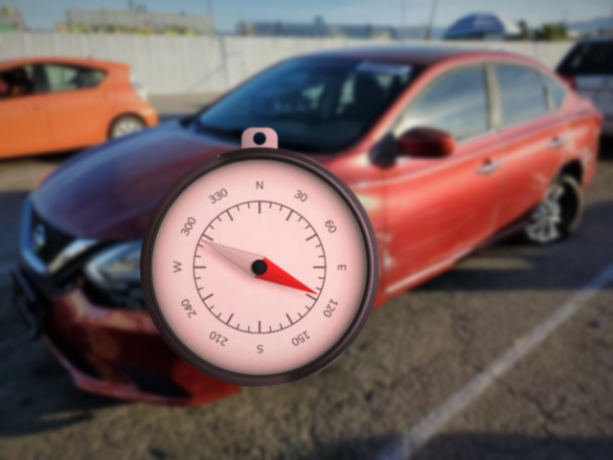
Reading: 115,°
